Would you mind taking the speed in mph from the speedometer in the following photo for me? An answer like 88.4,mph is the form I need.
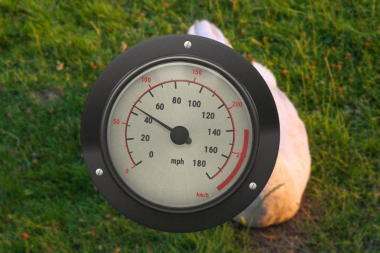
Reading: 45,mph
